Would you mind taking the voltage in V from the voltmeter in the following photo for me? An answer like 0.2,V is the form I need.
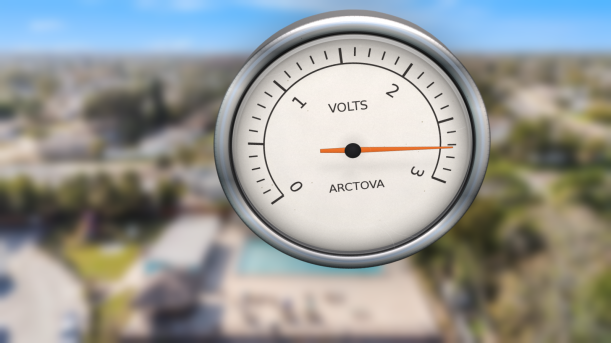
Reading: 2.7,V
